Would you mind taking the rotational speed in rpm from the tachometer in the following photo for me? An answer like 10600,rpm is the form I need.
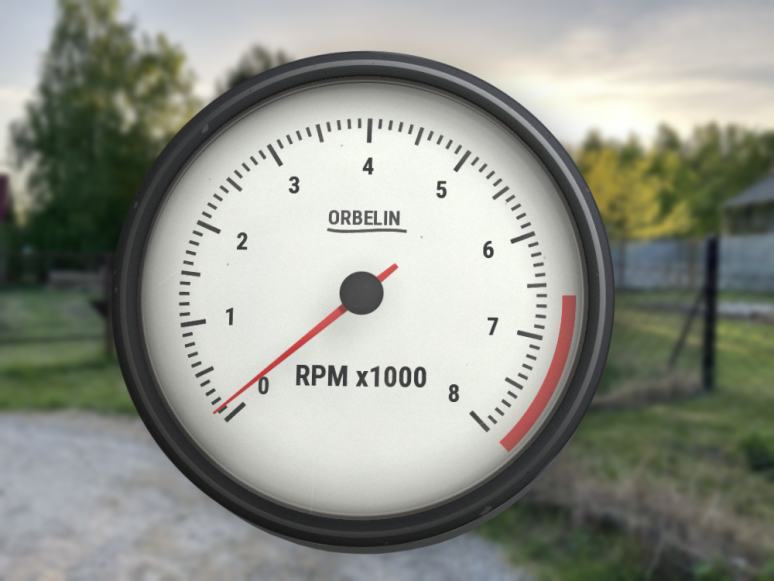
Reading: 100,rpm
